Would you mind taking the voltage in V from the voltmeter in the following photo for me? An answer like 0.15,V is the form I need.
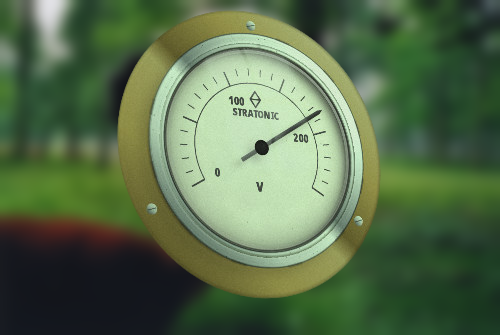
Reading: 185,V
